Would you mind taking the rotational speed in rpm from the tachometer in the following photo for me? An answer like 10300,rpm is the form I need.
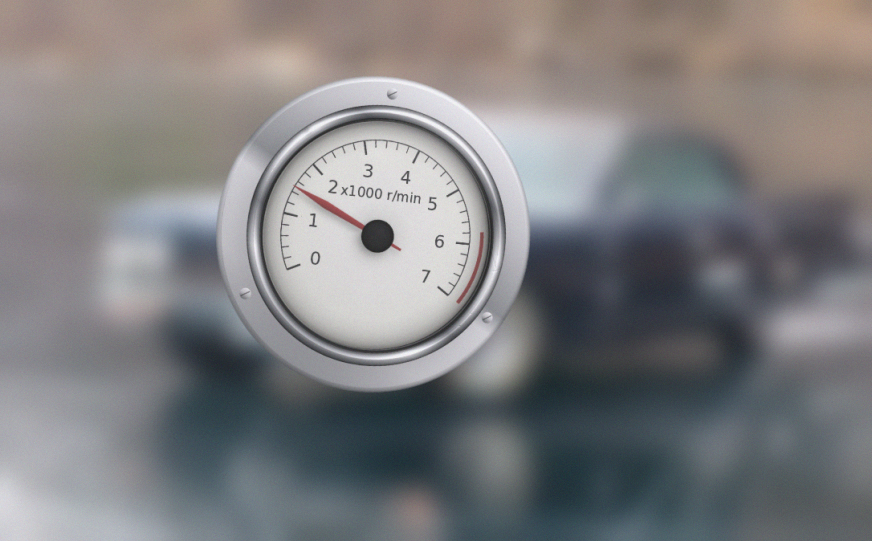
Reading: 1500,rpm
